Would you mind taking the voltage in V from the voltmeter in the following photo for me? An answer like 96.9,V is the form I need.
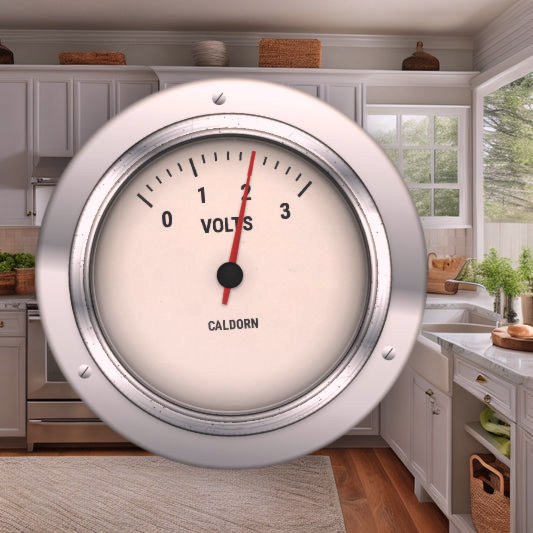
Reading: 2,V
